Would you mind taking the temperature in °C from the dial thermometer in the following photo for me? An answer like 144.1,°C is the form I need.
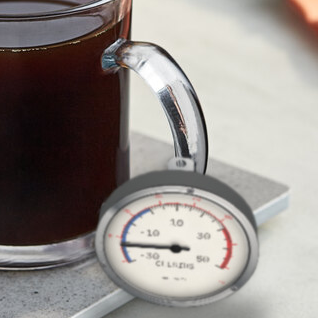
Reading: -20,°C
